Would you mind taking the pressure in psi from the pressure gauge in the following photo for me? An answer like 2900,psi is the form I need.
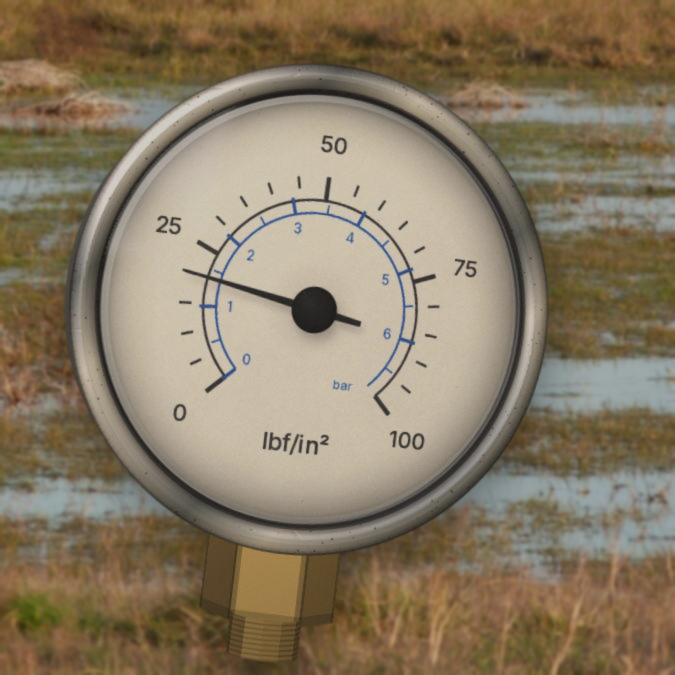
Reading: 20,psi
